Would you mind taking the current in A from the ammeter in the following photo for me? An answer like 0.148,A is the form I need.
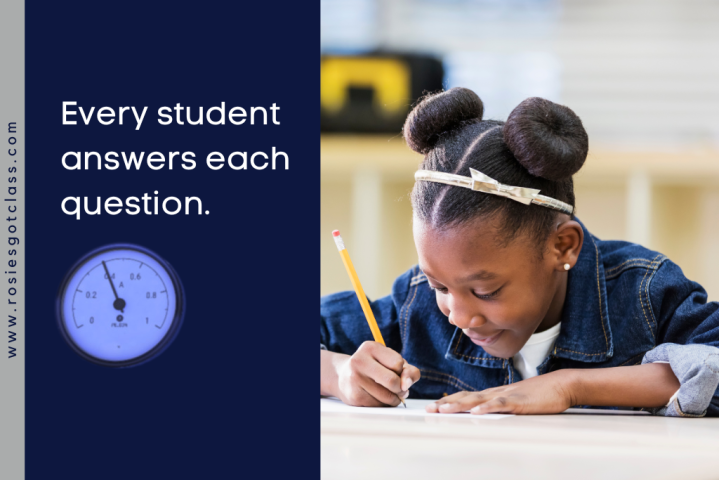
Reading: 0.4,A
